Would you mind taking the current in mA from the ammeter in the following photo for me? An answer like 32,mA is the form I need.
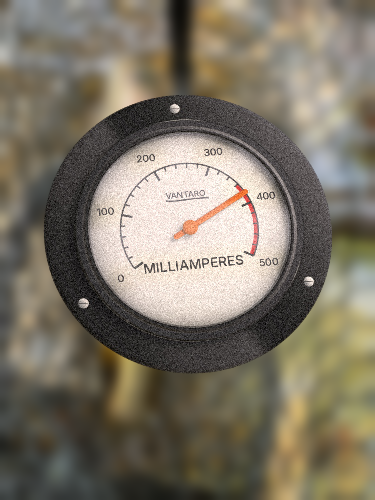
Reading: 380,mA
